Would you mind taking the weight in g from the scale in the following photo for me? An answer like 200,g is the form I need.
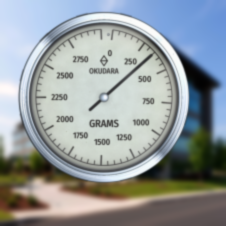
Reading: 350,g
